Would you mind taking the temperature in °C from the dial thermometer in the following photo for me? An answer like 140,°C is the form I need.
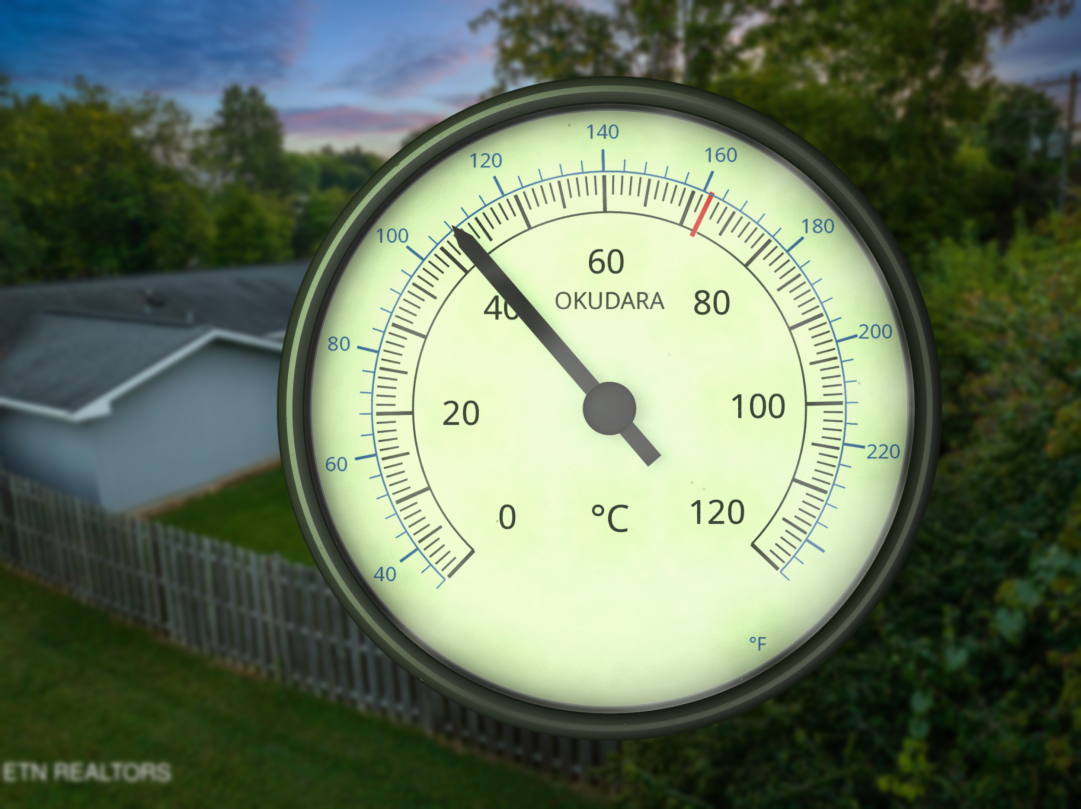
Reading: 42.5,°C
